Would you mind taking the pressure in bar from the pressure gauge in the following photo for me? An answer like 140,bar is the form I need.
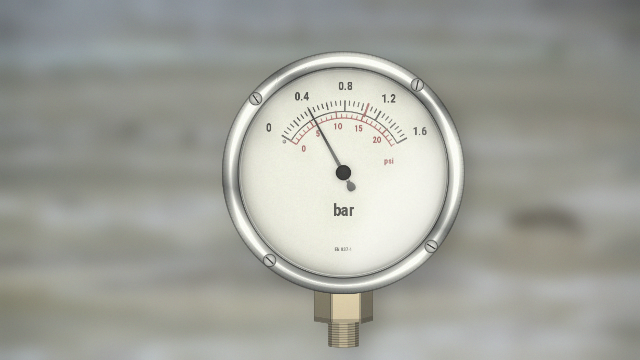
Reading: 0.4,bar
